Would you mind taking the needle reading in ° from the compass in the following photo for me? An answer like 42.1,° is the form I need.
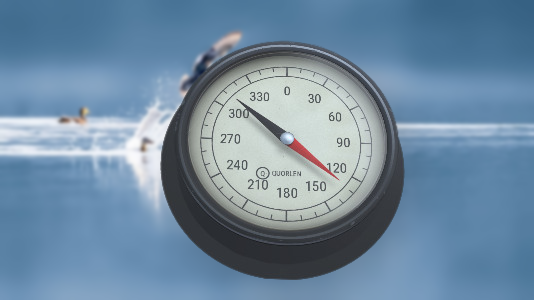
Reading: 130,°
